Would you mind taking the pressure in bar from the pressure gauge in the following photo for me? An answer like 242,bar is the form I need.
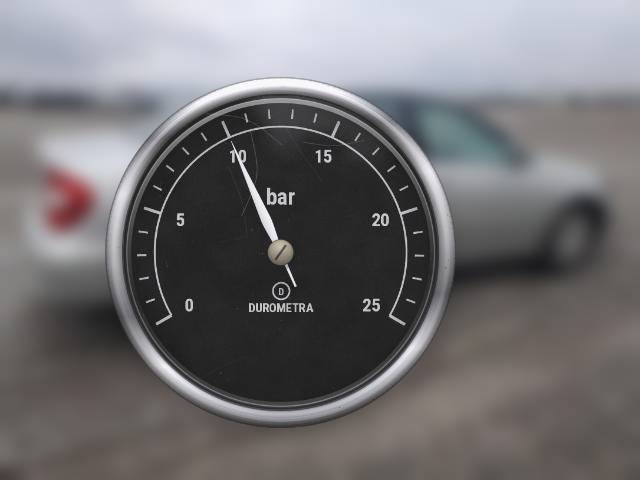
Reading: 10,bar
